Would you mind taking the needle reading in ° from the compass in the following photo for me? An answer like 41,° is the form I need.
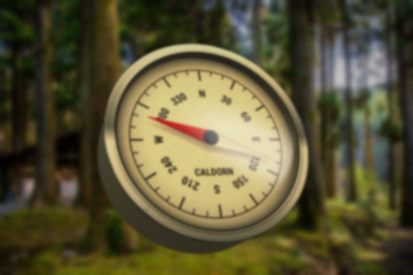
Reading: 290,°
